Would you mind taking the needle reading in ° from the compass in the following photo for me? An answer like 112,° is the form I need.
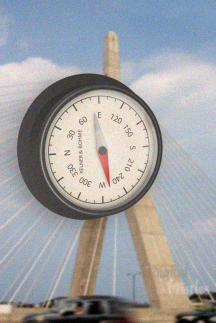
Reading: 260,°
